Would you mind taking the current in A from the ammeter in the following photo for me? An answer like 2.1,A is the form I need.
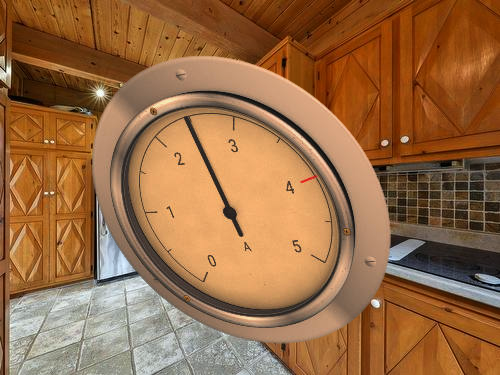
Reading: 2.5,A
